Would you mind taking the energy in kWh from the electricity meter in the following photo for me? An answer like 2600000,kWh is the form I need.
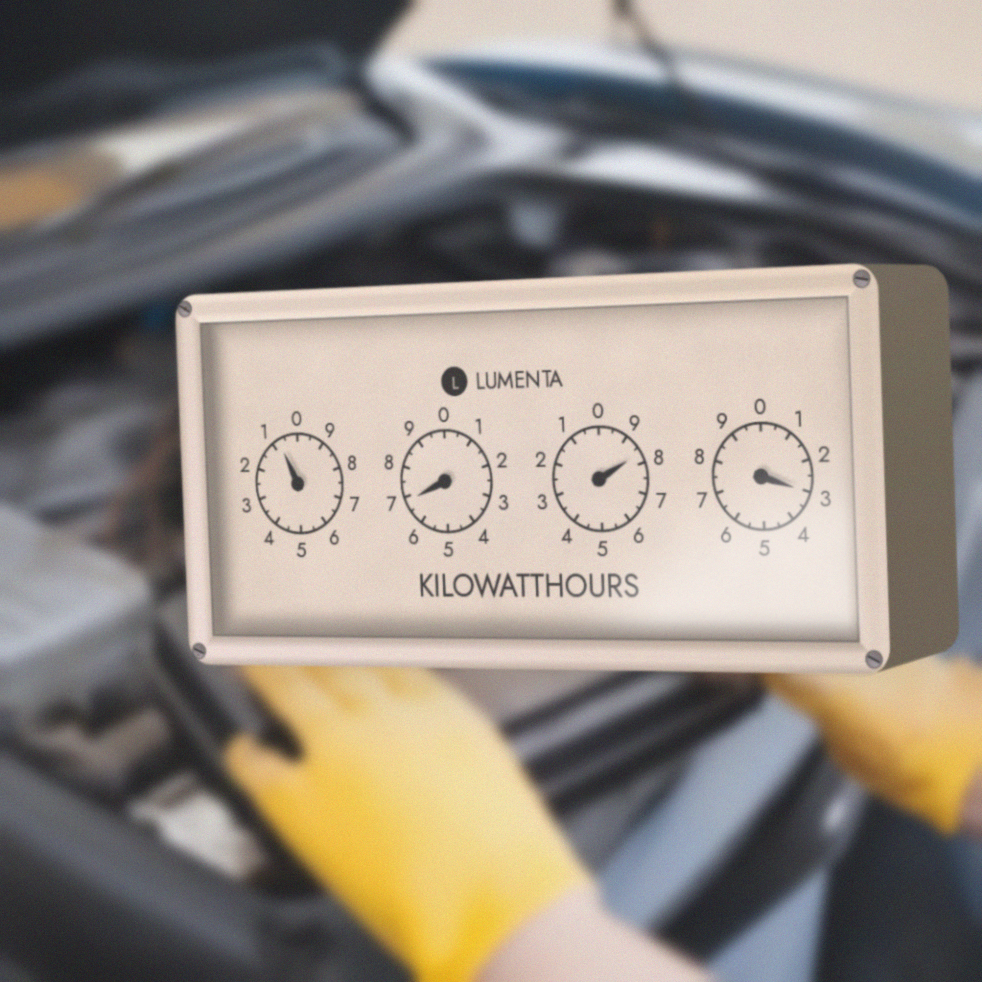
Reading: 683,kWh
